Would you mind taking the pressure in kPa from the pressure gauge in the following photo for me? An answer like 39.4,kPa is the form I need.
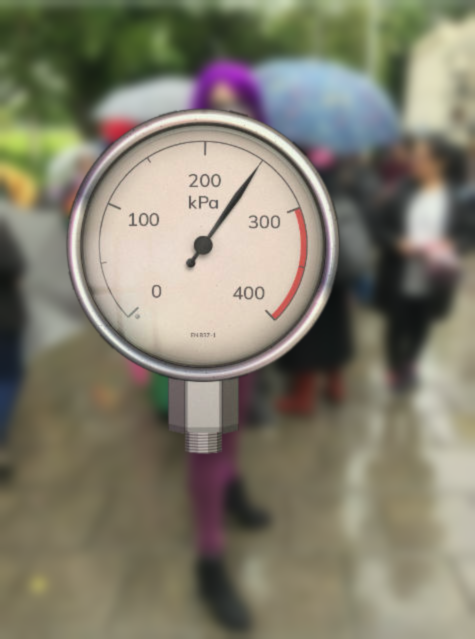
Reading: 250,kPa
